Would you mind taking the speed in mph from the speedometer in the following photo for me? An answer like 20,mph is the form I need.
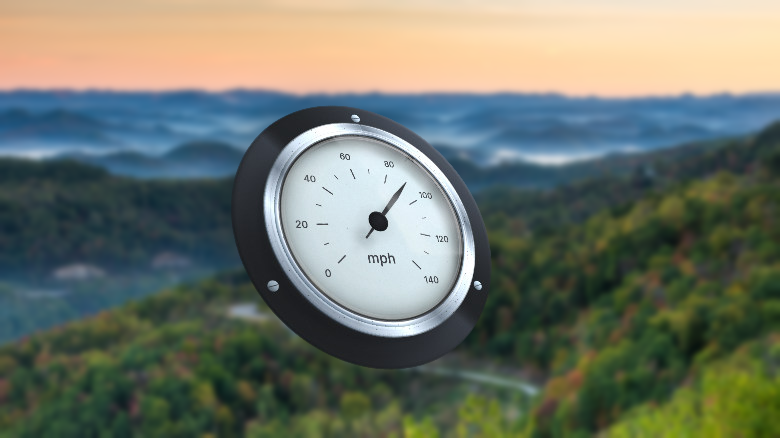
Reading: 90,mph
